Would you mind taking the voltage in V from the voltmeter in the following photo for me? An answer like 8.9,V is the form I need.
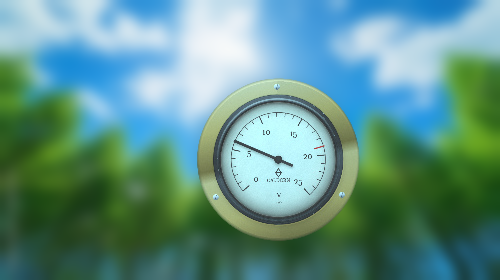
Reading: 6,V
